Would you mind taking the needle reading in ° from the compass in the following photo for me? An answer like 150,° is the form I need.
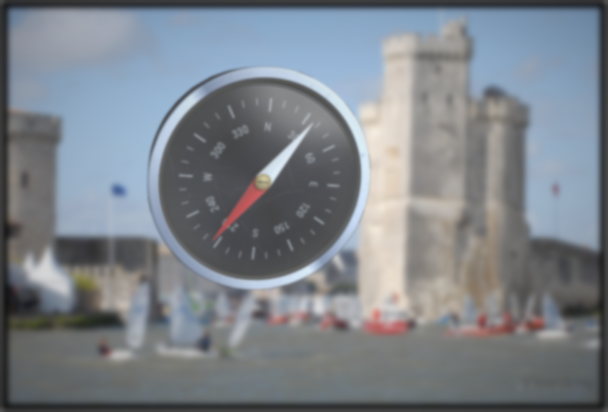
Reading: 215,°
